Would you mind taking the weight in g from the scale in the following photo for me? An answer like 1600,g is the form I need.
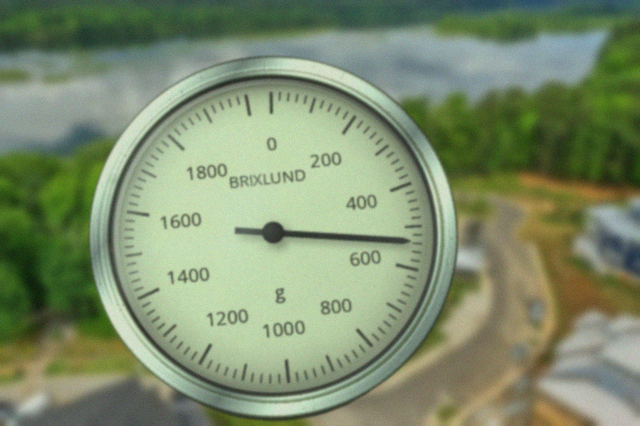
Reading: 540,g
